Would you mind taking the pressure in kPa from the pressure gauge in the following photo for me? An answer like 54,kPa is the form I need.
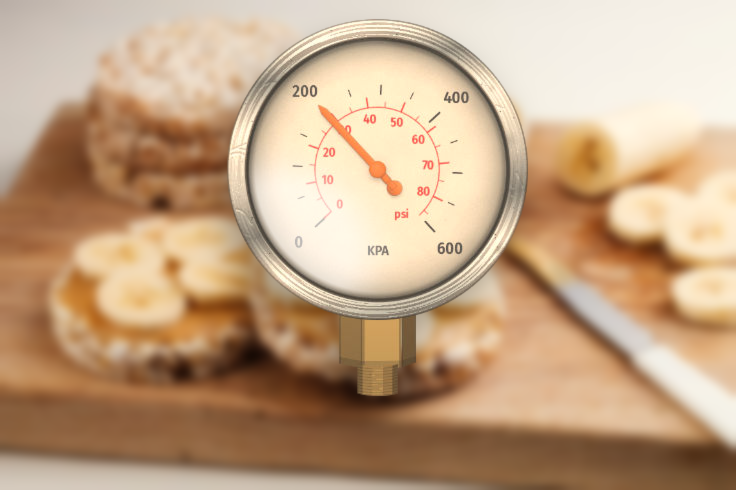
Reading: 200,kPa
